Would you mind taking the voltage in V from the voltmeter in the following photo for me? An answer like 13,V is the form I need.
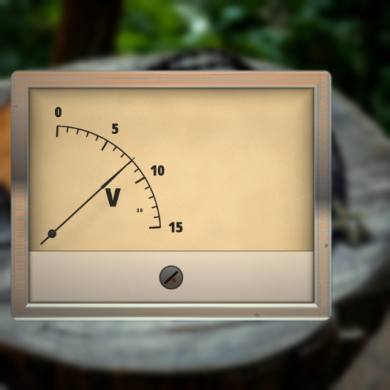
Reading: 8,V
